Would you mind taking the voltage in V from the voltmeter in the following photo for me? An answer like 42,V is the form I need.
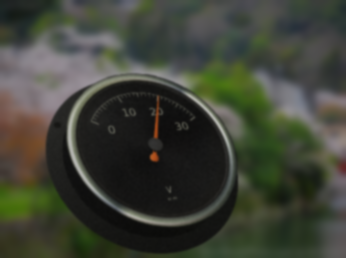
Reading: 20,V
